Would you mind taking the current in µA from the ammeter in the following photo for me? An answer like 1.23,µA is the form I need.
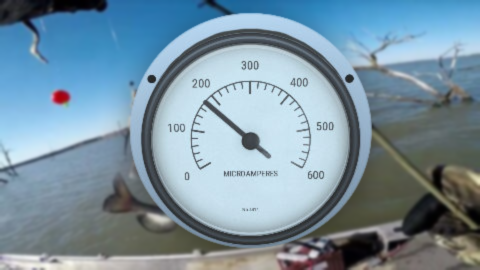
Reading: 180,µA
